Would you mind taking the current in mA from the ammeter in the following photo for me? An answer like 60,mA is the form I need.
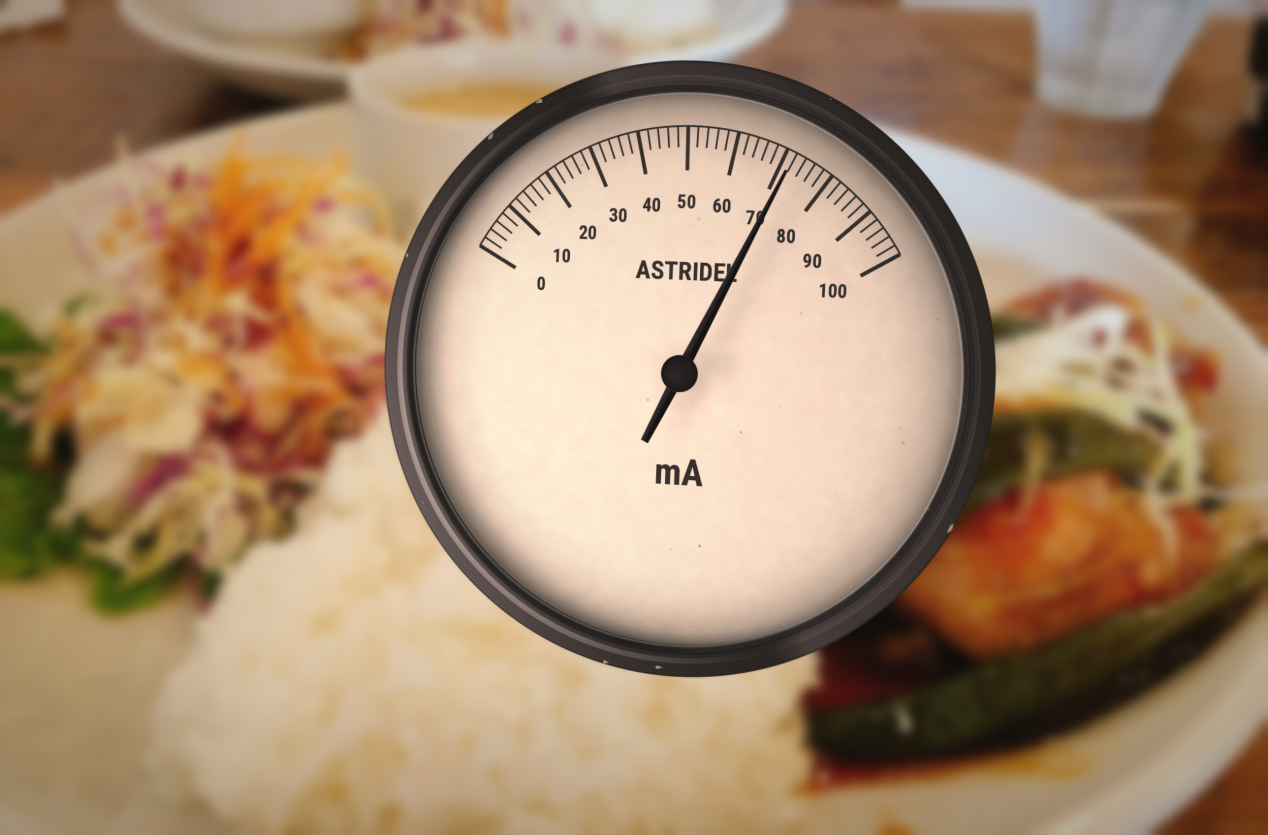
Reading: 72,mA
